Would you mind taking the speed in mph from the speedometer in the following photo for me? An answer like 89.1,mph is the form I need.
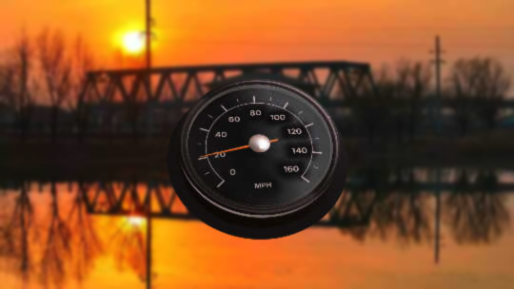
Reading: 20,mph
